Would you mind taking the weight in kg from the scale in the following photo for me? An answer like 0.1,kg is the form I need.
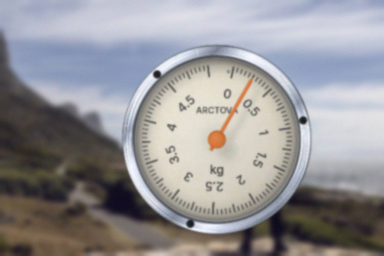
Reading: 0.25,kg
